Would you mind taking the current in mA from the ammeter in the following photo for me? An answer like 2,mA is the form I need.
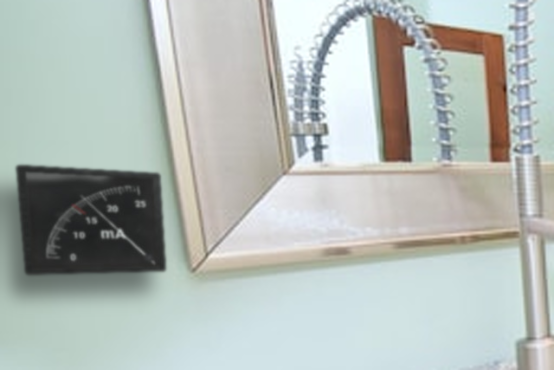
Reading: 17.5,mA
